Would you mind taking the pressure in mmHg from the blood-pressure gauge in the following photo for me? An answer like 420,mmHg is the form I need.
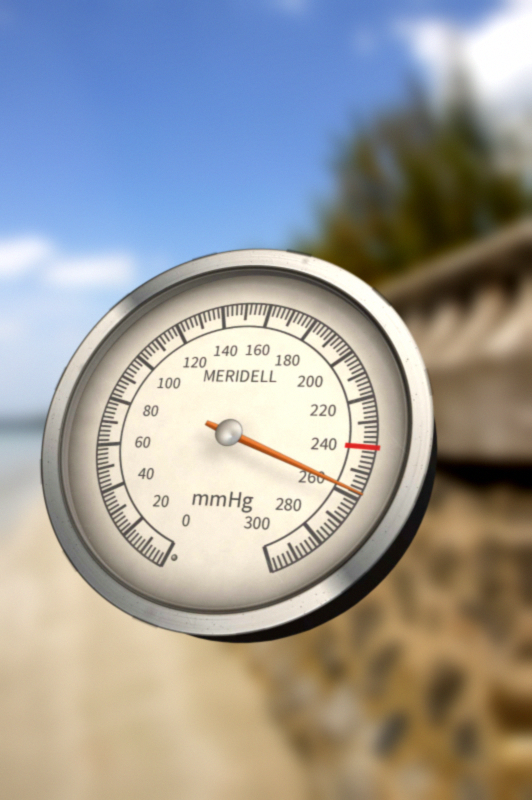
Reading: 258,mmHg
